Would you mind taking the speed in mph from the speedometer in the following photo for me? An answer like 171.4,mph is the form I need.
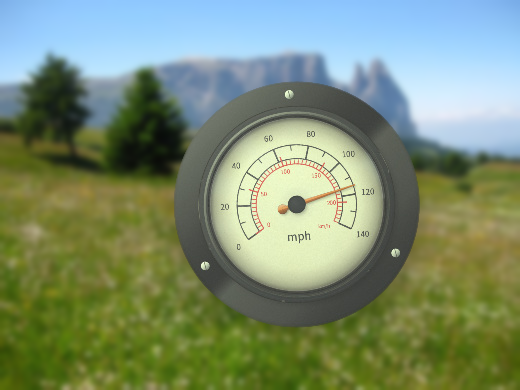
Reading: 115,mph
